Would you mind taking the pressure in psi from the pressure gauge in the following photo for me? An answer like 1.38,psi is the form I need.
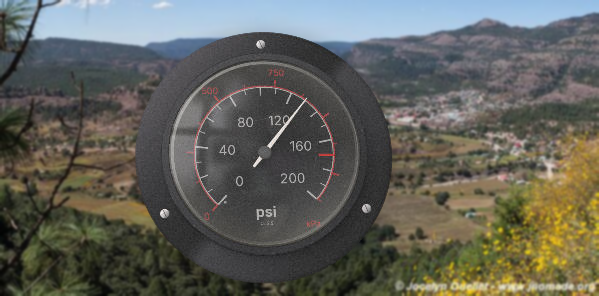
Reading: 130,psi
